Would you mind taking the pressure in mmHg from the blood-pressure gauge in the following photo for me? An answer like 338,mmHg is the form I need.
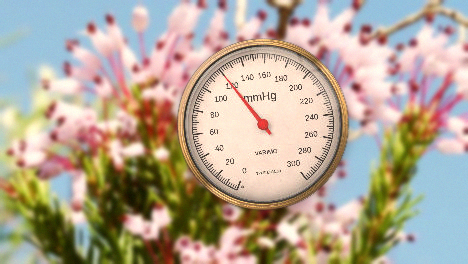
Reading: 120,mmHg
